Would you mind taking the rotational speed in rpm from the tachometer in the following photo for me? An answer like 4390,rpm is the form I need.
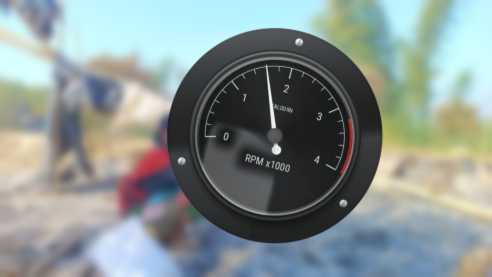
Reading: 1600,rpm
